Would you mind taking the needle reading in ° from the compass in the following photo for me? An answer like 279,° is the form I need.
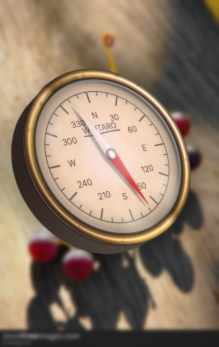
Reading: 160,°
